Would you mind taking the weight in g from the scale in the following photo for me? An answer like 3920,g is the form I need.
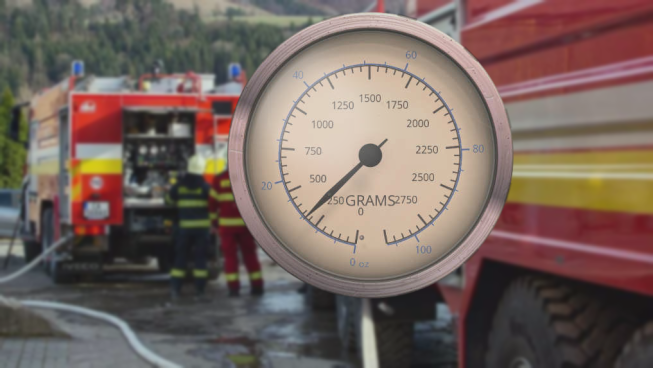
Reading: 325,g
